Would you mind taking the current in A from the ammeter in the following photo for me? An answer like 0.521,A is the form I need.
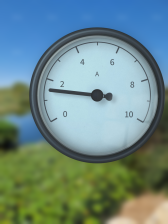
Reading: 1.5,A
